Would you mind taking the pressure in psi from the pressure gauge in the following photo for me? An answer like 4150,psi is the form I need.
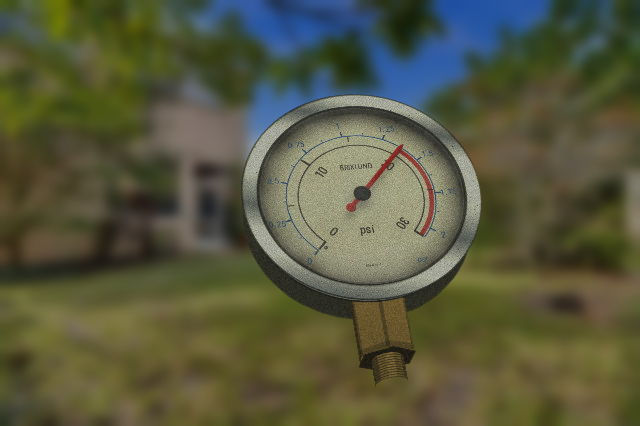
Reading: 20,psi
